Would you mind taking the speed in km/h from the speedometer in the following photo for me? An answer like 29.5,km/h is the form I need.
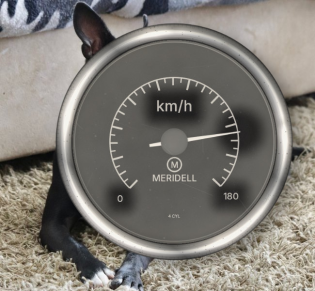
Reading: 145,km/h
